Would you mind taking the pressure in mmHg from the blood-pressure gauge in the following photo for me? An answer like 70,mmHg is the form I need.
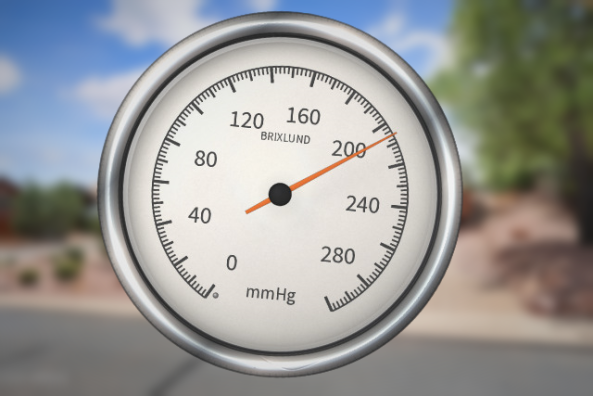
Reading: 206,mmHg
